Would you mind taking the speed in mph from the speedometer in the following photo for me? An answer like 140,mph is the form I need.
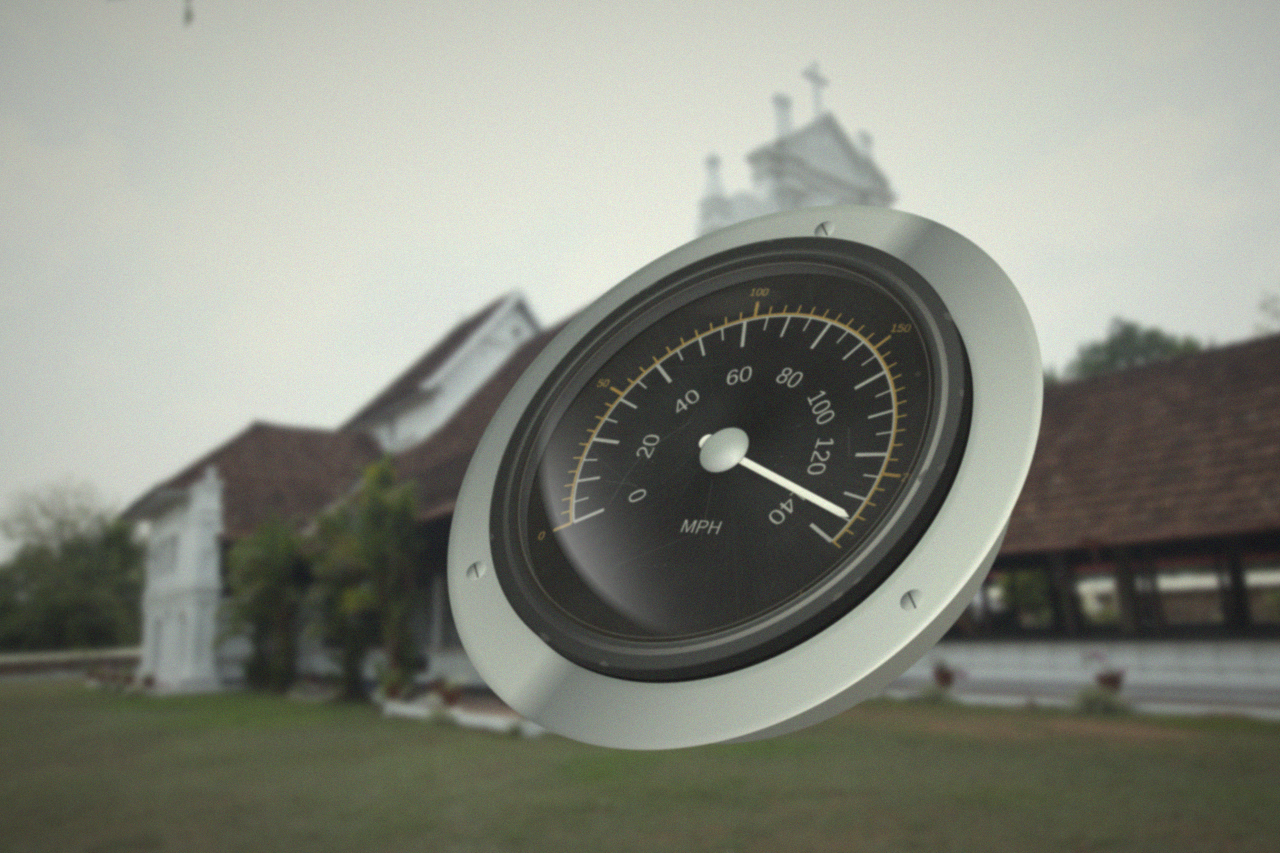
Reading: 135,mph
